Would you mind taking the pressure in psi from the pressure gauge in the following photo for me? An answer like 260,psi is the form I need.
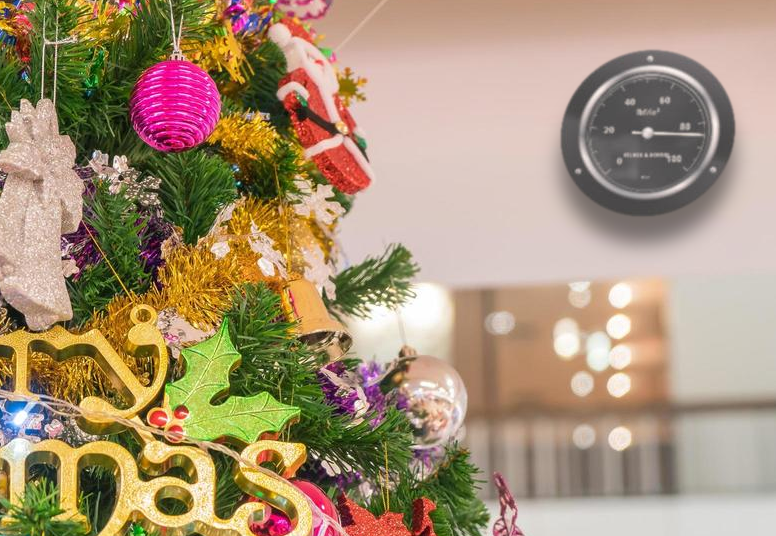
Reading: 85,psi
